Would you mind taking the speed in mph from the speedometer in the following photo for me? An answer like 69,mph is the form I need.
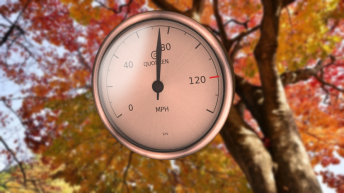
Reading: 75,mph
